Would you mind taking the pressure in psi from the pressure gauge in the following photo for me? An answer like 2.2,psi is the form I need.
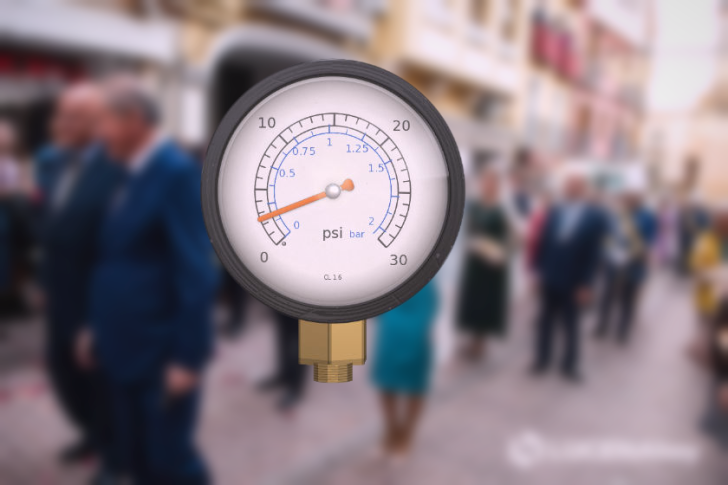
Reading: 2.5,psi
